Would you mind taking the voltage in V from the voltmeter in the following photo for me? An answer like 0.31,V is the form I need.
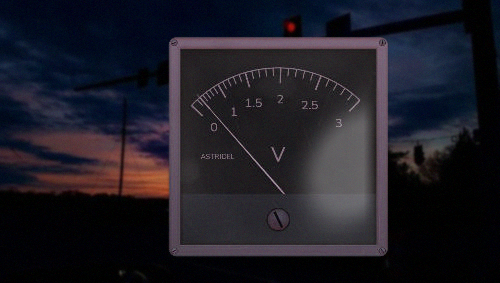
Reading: 0.5,V
